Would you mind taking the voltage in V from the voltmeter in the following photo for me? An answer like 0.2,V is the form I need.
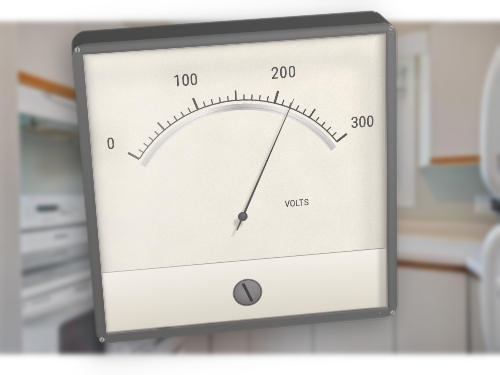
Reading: 220,V
